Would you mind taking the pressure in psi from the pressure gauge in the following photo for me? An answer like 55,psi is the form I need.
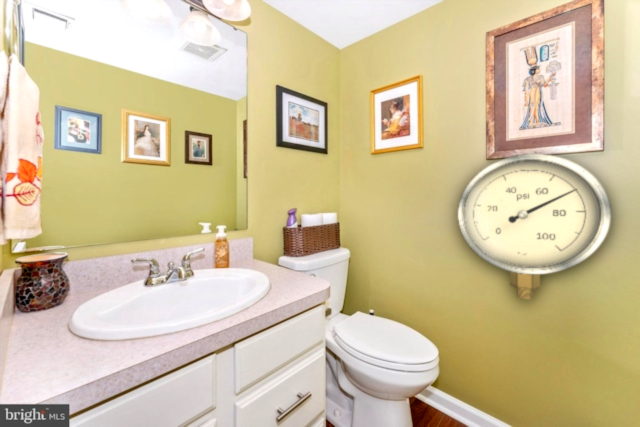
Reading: 70,psi
